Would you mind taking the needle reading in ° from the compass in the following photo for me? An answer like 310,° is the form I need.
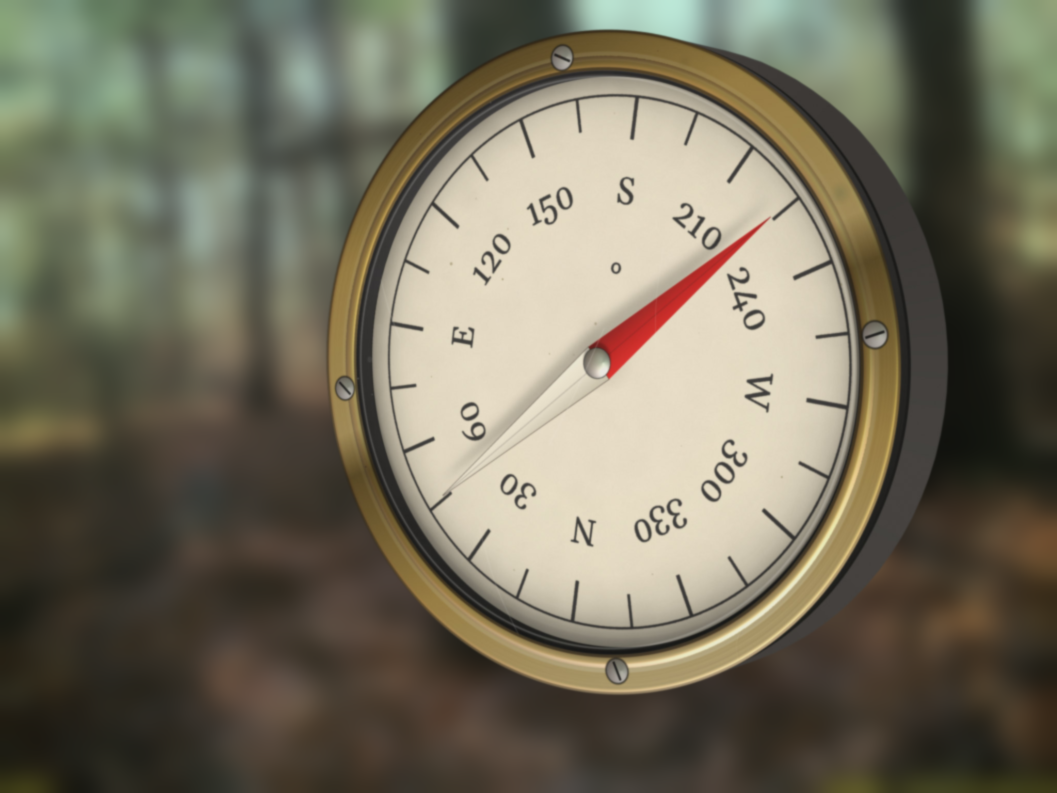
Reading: 225,°
